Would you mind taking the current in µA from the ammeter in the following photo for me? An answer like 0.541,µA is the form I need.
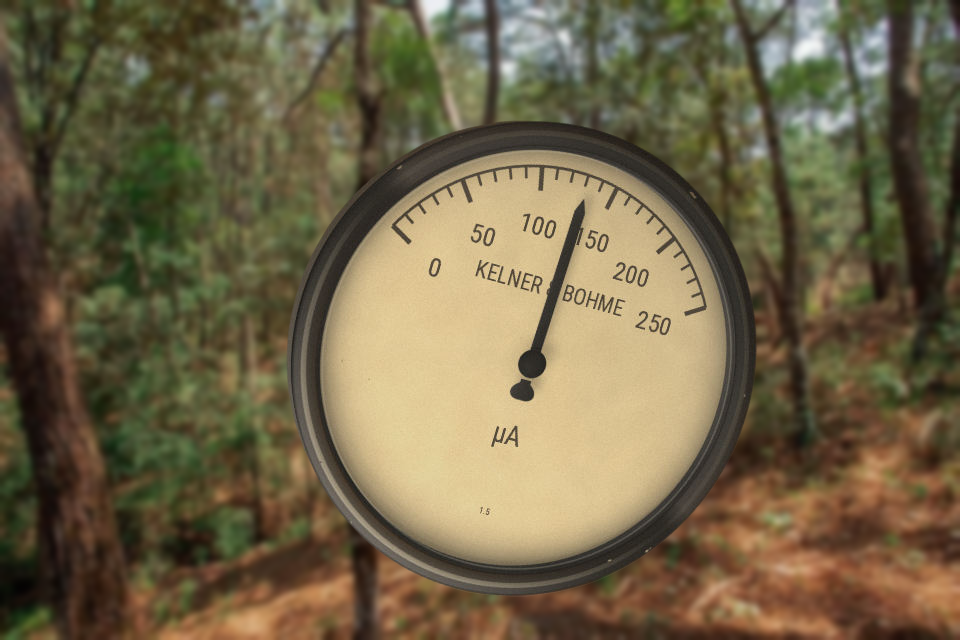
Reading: 130,µA
